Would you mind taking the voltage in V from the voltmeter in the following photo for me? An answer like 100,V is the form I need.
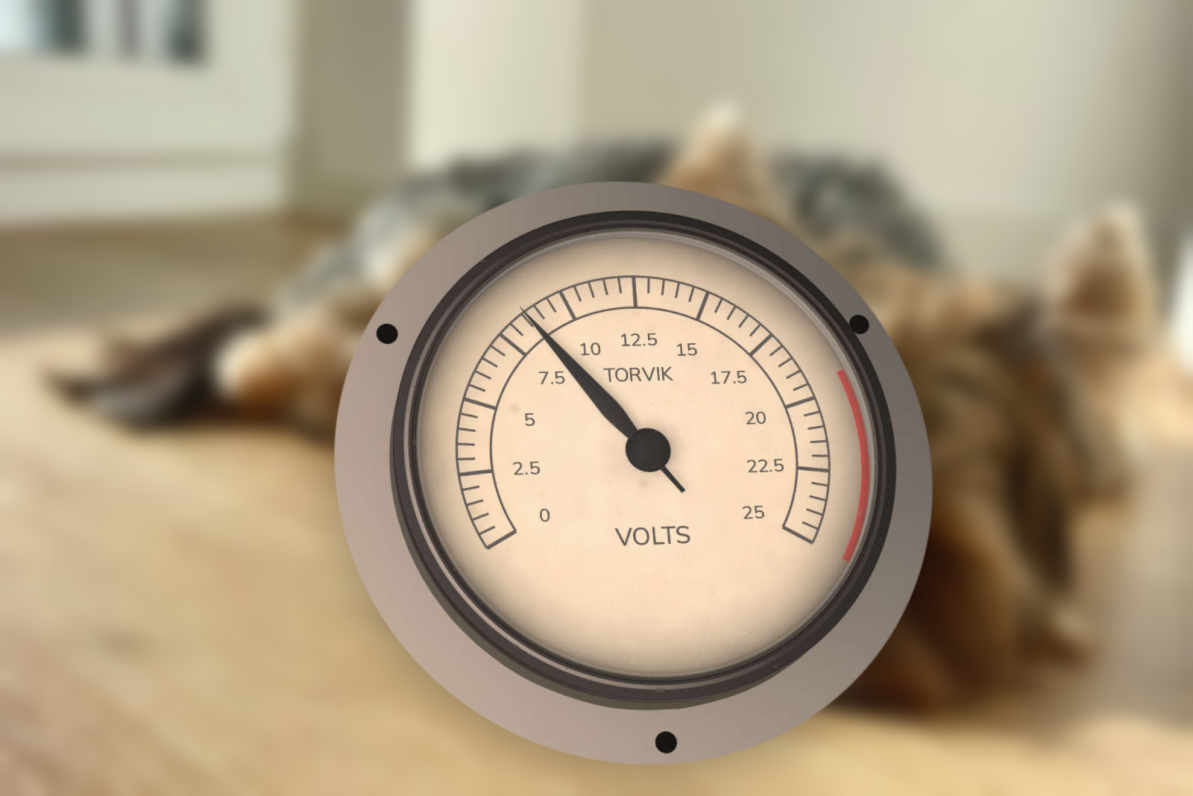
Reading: 8.5,V
